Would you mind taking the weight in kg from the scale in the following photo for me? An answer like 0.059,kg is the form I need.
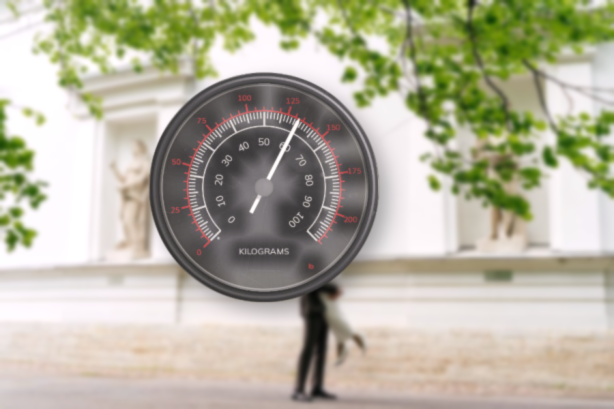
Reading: 60,kg
